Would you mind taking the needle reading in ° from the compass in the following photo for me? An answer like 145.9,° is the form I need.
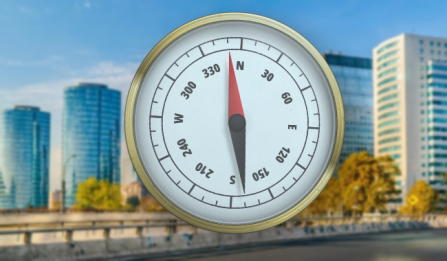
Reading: 350,°
